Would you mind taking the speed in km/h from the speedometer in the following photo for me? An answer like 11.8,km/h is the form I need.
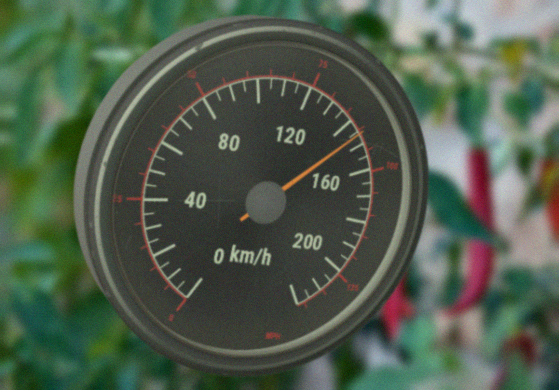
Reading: 145,km/h
